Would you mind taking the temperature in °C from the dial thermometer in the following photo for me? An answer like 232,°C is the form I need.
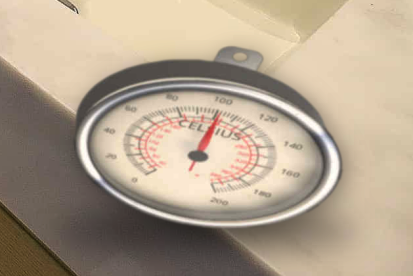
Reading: 100,°C
